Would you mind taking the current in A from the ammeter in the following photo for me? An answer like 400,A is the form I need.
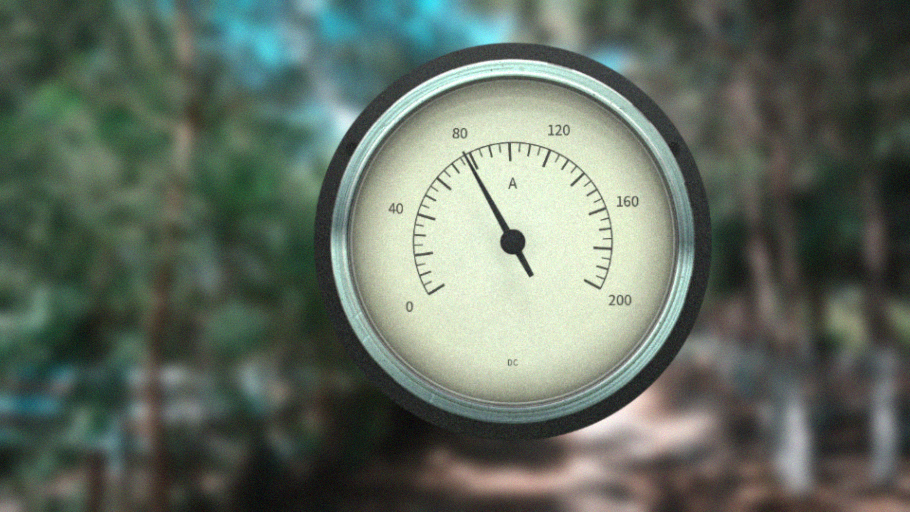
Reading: 77.5,A
